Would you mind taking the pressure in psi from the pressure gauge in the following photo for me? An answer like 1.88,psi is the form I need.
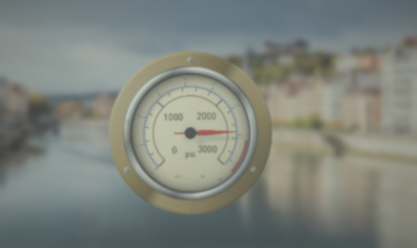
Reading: 2500,psi
